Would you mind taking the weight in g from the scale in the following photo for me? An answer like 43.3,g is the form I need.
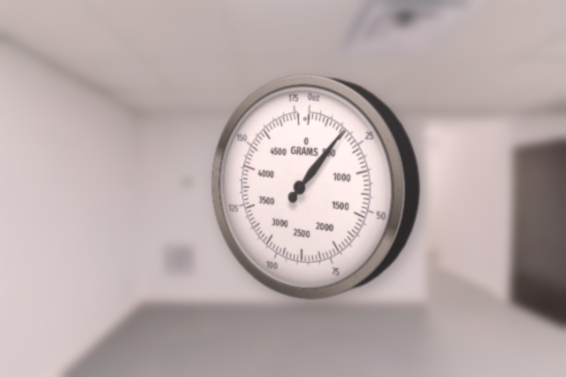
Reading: 500,g
